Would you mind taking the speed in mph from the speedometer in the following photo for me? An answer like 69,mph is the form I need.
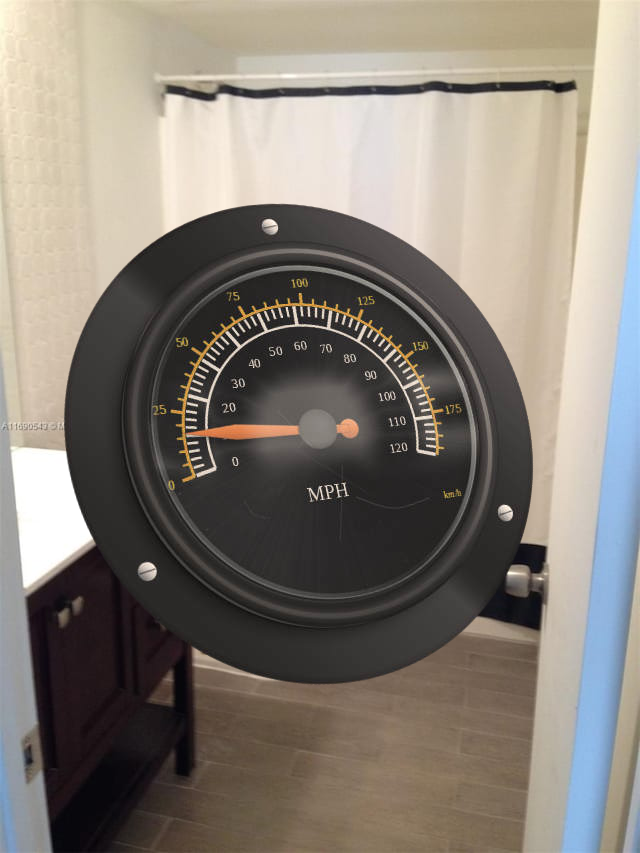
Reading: 10,mph
